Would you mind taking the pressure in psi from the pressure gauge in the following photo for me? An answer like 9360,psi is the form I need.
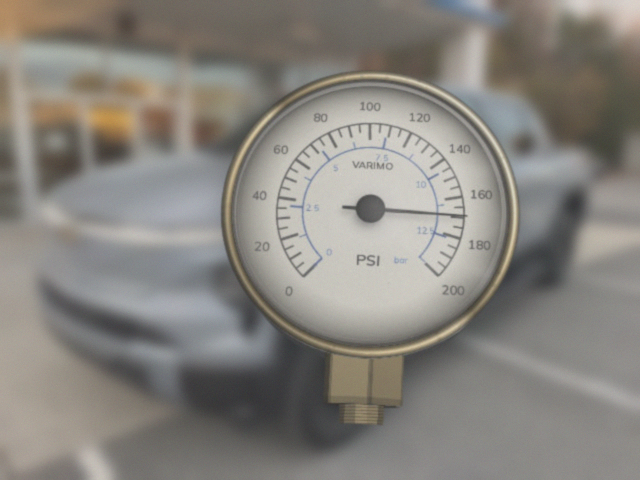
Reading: 170,psi
